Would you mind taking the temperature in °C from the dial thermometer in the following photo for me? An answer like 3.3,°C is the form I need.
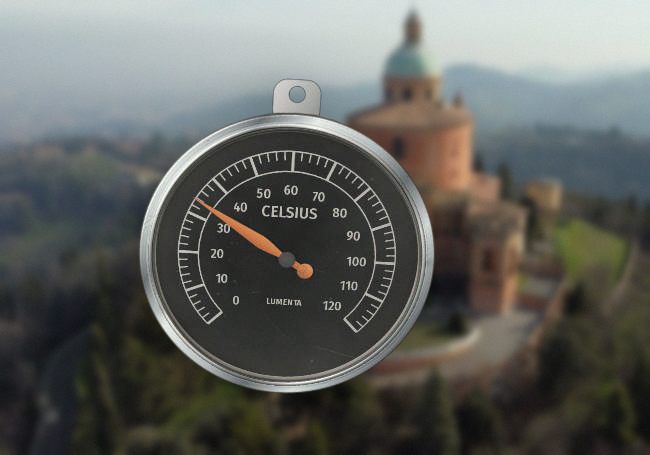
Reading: 34,°C
